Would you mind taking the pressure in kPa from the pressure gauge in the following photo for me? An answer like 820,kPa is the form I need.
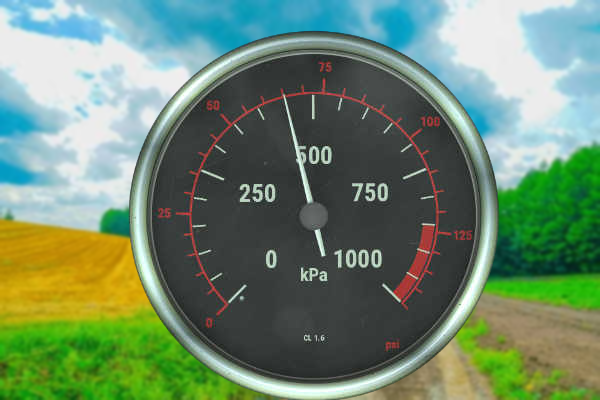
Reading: 450,kPa
